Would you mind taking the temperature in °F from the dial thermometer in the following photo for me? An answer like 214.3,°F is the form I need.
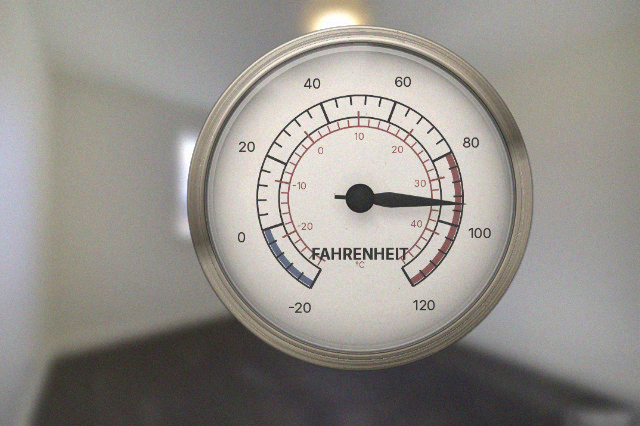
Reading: 94,°F
